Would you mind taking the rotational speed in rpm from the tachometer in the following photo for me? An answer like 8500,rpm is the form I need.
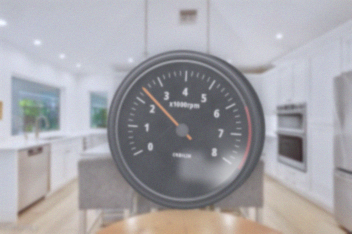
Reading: 2400,rpm
